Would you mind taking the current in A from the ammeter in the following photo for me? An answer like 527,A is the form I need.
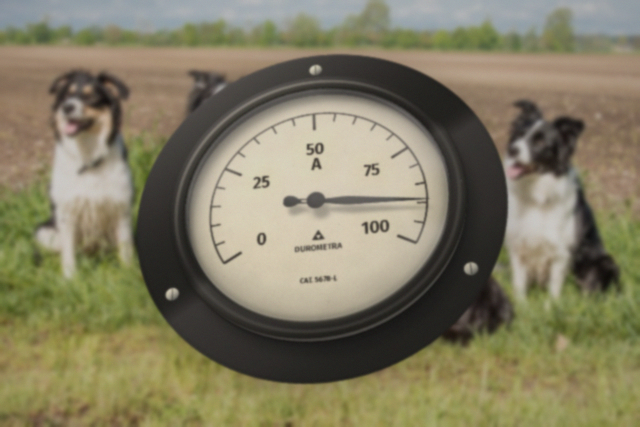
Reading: 90,A
